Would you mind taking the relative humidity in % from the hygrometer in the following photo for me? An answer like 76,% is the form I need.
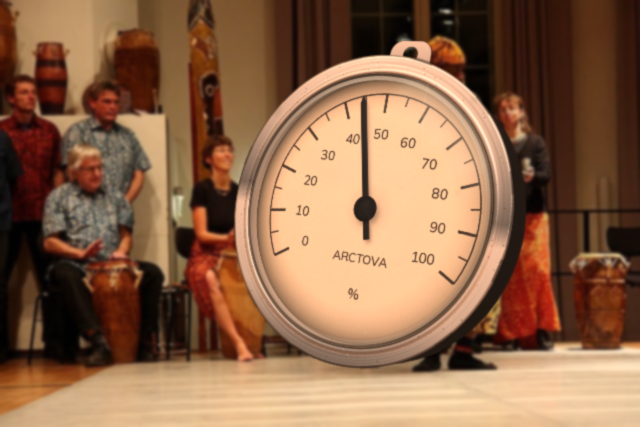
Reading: 45,%
